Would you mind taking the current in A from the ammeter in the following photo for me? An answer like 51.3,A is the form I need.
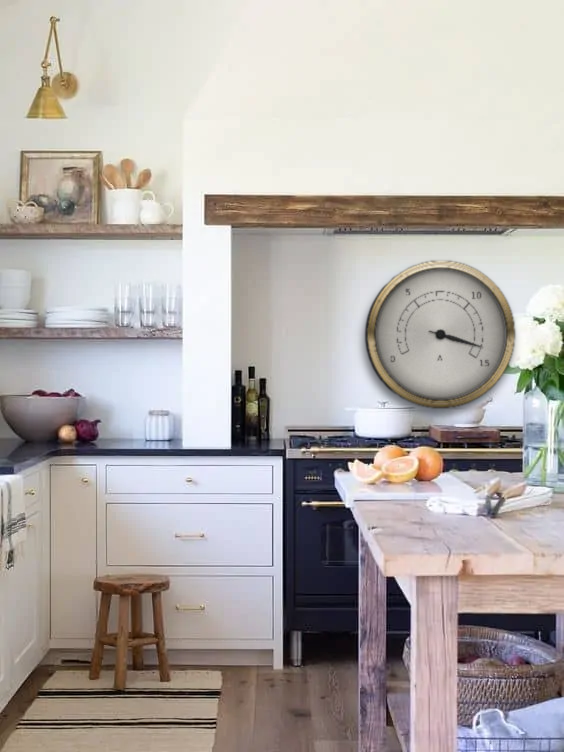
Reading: 14,A
